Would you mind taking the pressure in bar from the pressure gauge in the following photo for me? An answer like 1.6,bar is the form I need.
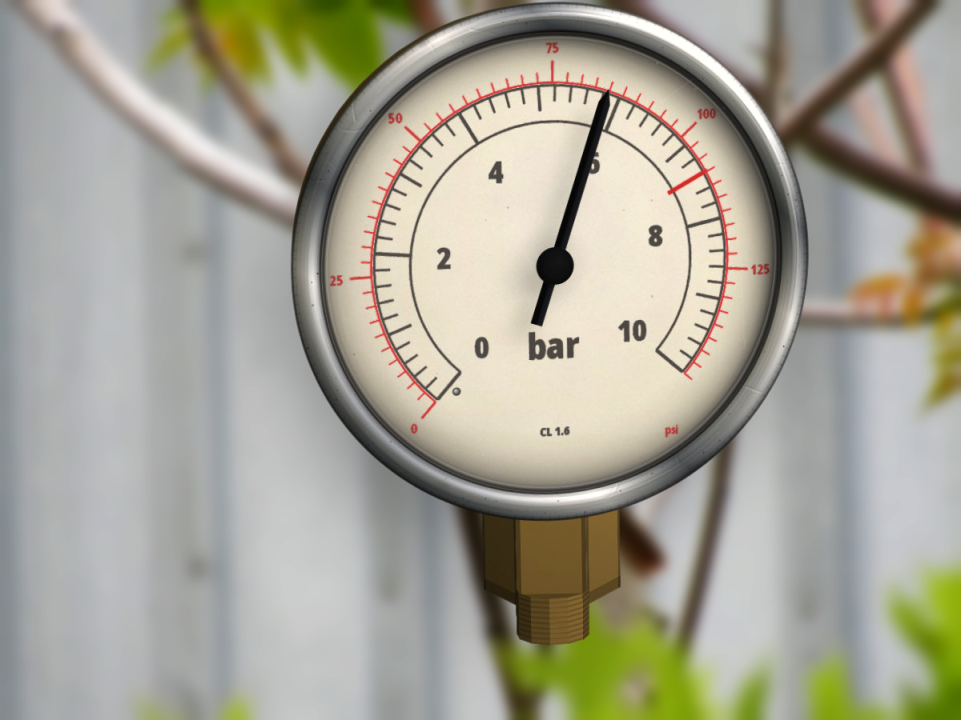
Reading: 5.8,bar
